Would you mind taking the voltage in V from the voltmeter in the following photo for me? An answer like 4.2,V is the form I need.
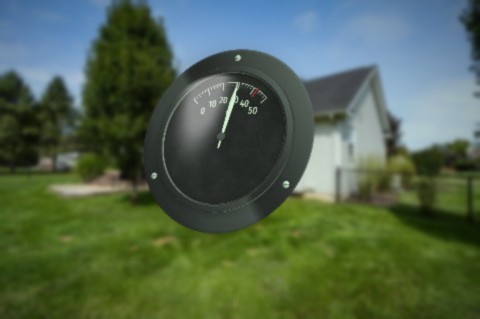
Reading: 30,V
